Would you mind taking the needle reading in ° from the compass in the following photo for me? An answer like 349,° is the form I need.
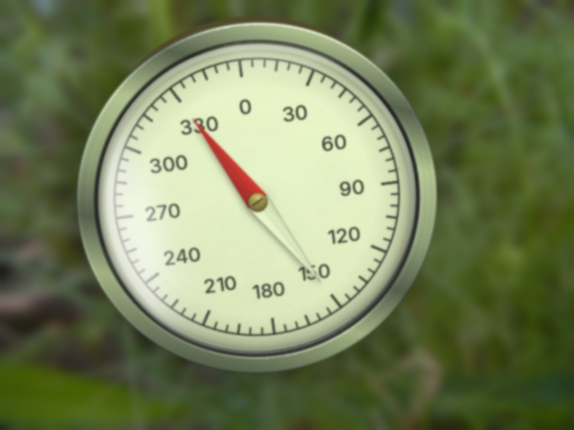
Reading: 330,°
